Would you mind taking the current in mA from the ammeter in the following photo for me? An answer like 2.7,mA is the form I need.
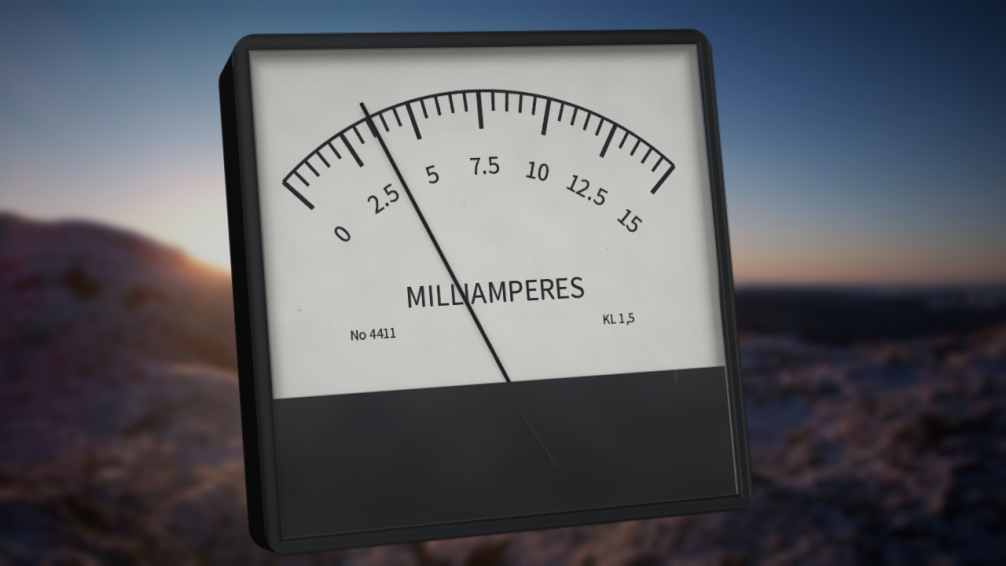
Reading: 3.5,mA
